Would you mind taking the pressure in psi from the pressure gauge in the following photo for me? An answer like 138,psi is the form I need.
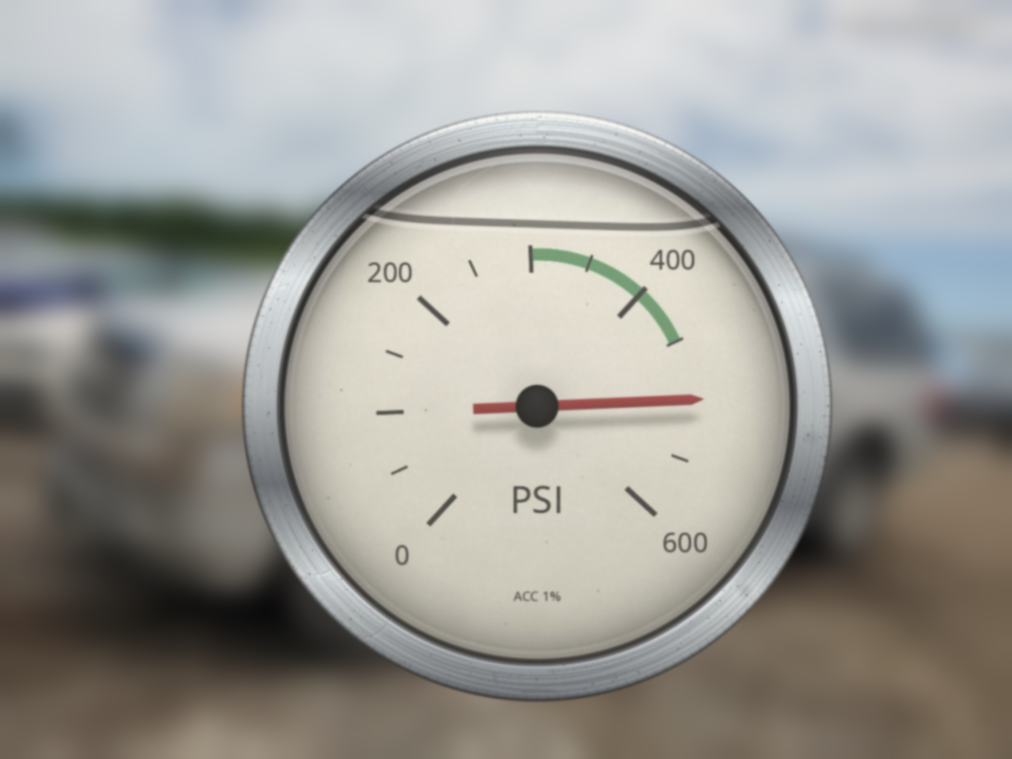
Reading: 500,psi
